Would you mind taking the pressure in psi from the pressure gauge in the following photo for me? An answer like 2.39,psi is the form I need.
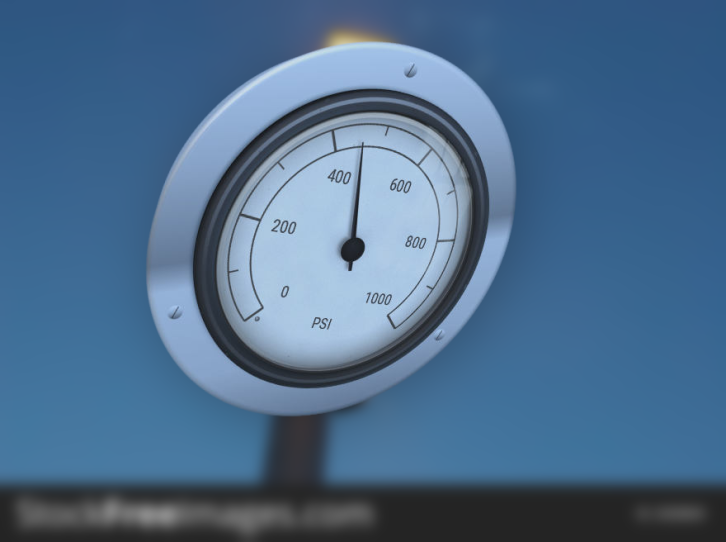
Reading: 450,psi
